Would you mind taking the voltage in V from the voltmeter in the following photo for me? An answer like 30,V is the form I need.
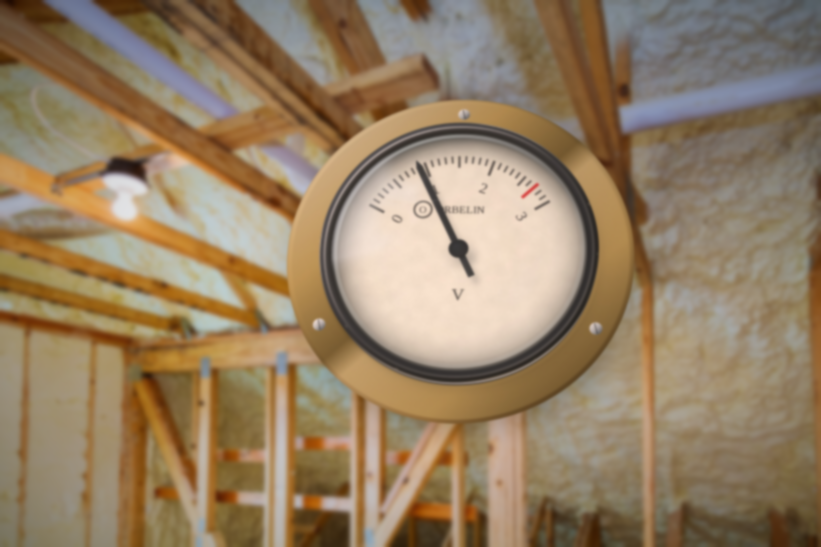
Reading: 0.9,V
